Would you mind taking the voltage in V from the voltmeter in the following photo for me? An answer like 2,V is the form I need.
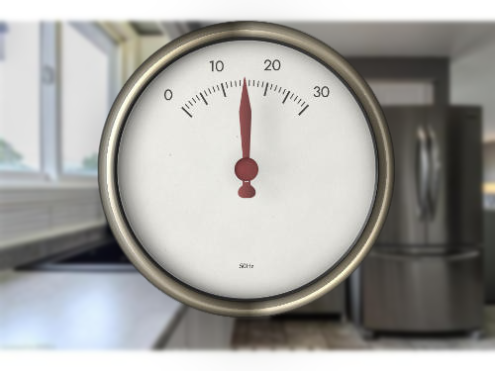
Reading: 15,V
